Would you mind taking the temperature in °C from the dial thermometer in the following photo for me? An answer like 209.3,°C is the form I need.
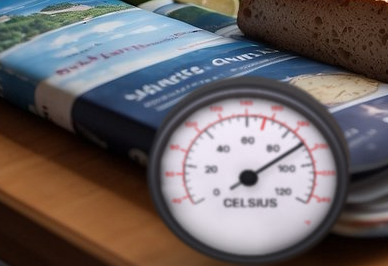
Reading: 88,°C
